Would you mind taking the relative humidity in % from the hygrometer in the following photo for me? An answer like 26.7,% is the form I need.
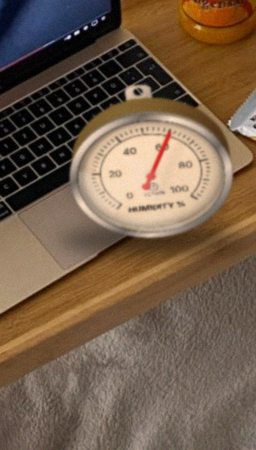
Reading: 60,%
